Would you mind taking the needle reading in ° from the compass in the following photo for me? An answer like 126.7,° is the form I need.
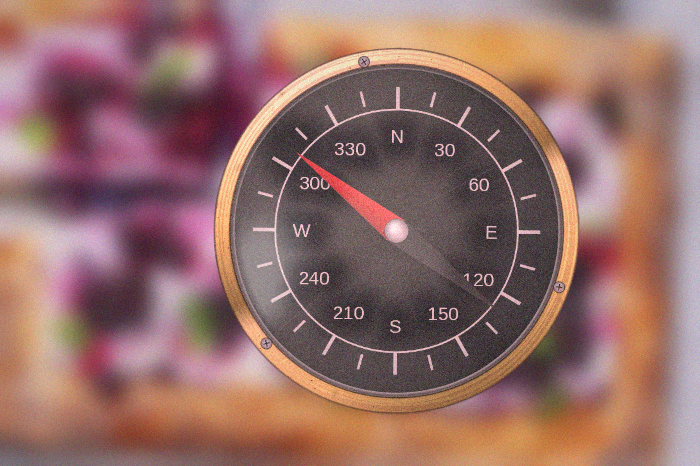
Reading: 307.5,°
